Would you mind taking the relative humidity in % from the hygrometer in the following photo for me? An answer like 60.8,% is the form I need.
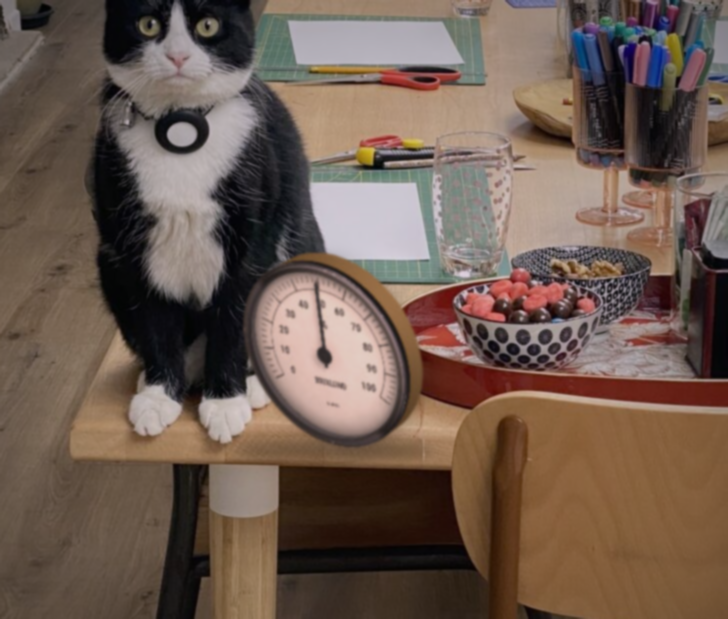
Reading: 50,%
